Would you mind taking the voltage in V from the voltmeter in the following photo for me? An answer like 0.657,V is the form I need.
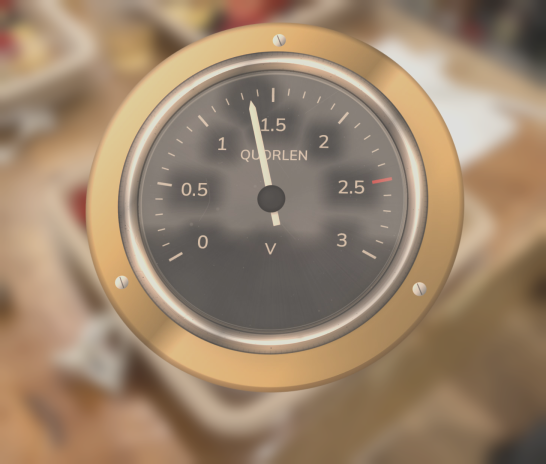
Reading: 1.35,V
